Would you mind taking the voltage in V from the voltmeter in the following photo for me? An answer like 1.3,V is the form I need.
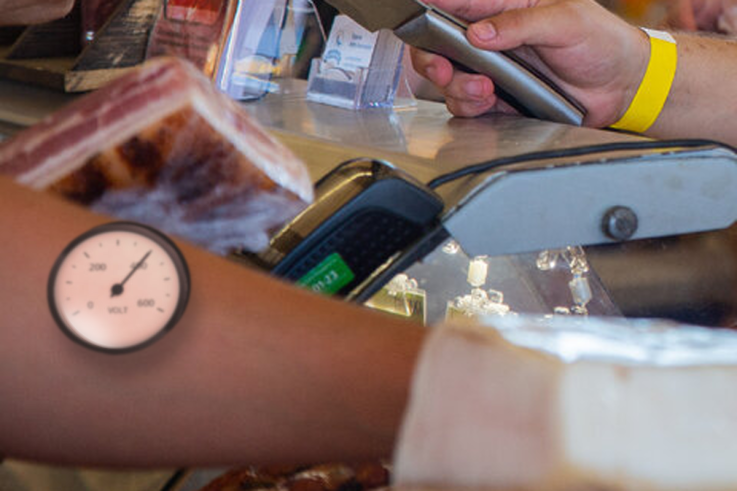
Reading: 400,V
